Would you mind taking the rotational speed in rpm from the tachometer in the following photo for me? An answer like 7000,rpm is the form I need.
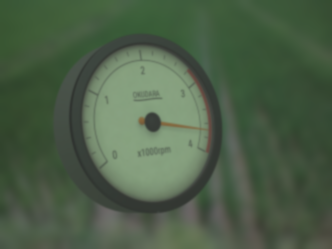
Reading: 3700,rpm
